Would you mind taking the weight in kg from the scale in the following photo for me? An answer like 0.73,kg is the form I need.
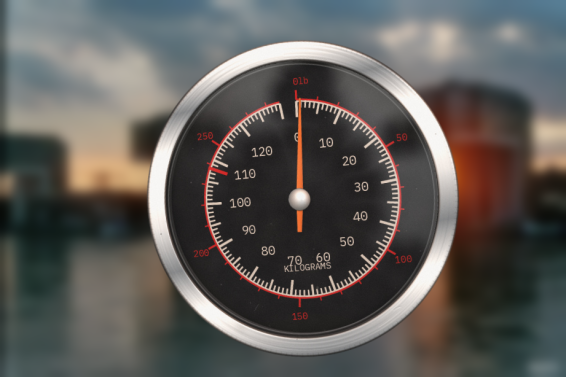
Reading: 1,kg
